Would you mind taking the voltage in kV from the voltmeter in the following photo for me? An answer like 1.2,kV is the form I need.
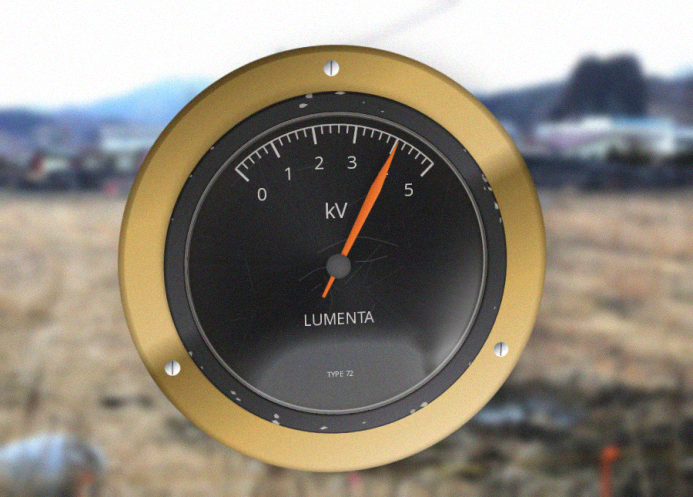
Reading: 4,kV
